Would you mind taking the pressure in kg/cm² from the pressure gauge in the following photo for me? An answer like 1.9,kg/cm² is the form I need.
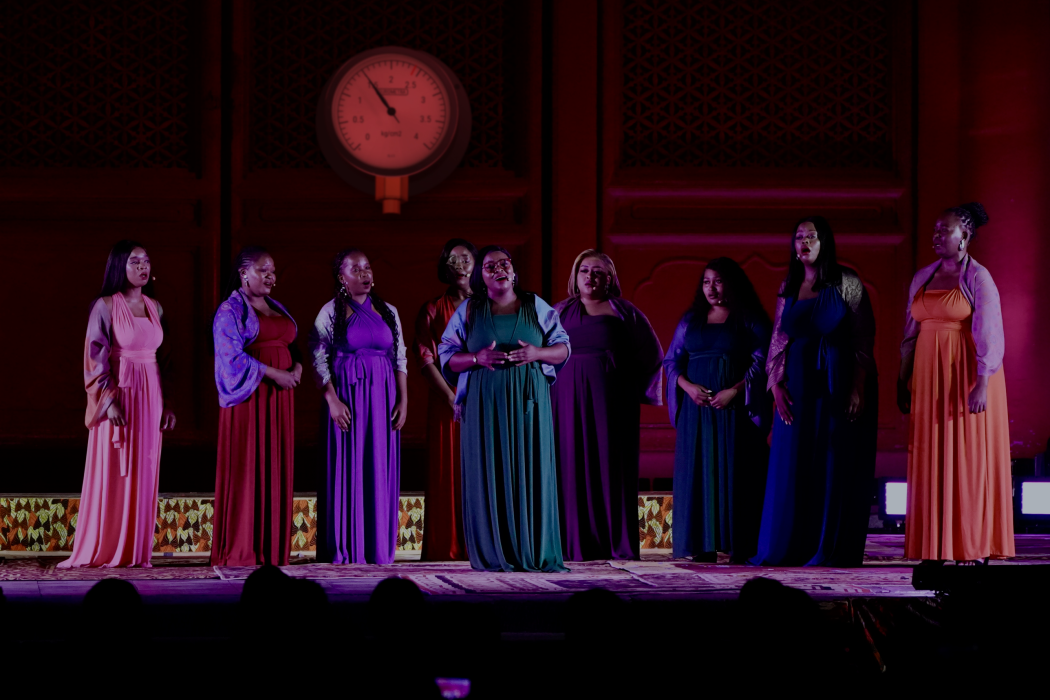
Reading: 1.5,kg/cm²
